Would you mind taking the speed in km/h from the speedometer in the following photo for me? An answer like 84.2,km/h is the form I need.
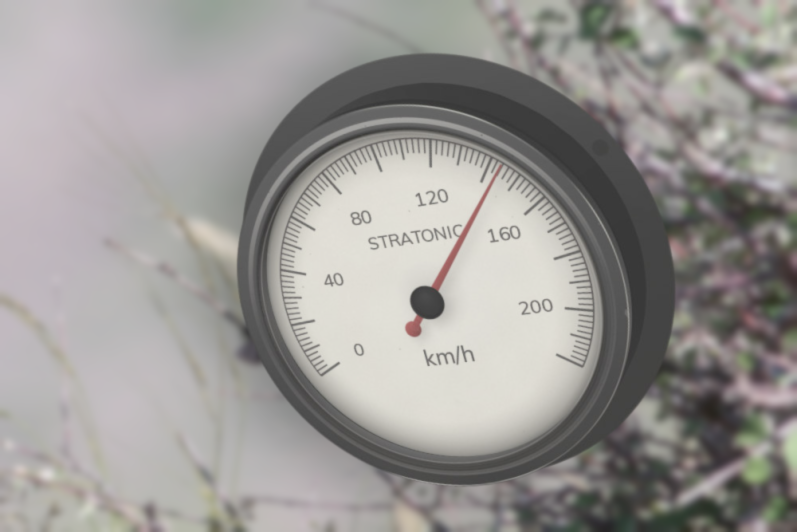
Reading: 144,km/h
